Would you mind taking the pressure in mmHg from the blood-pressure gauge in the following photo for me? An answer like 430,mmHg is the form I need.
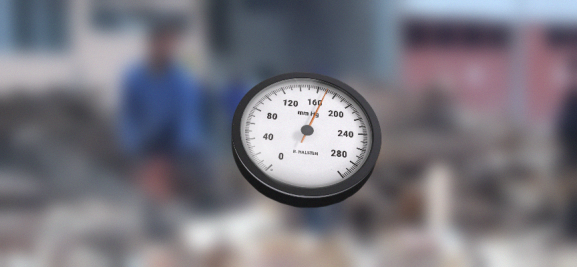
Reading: 170,mmHg
